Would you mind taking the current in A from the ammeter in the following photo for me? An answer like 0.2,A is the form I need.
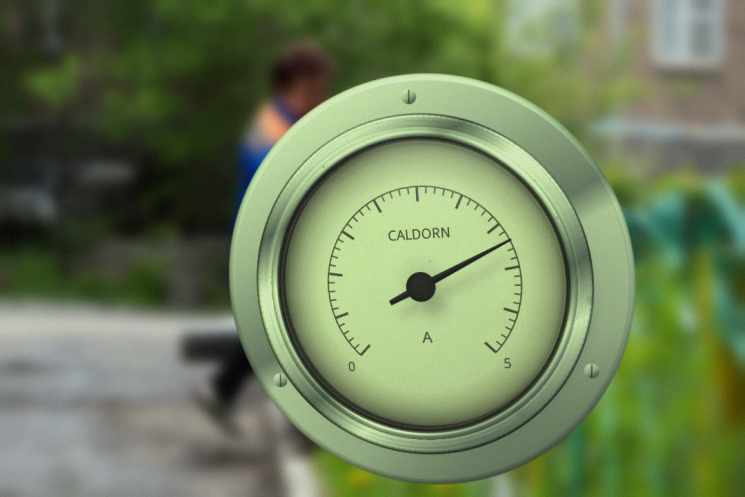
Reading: 3.7,A
